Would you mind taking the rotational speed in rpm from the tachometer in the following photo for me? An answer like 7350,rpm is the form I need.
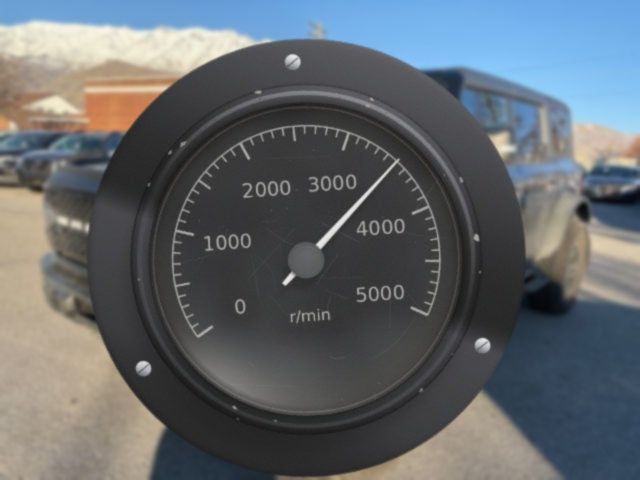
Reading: 3500,rpm
